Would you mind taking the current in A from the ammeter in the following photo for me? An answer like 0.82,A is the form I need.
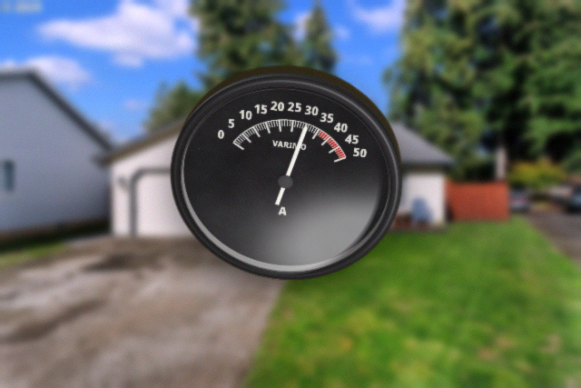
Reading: 30,A
